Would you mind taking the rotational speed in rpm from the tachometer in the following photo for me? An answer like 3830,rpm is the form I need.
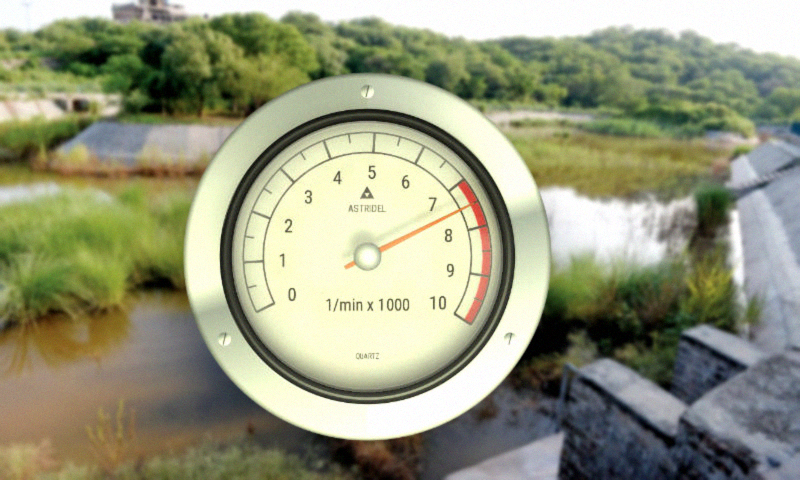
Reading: 7500,rpm
